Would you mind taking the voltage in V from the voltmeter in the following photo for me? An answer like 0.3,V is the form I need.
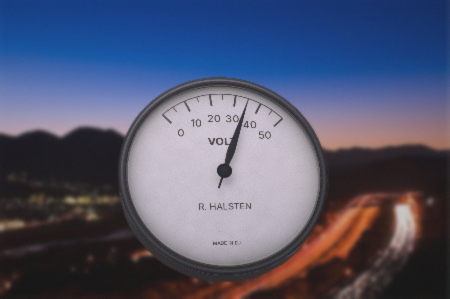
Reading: 35,V
